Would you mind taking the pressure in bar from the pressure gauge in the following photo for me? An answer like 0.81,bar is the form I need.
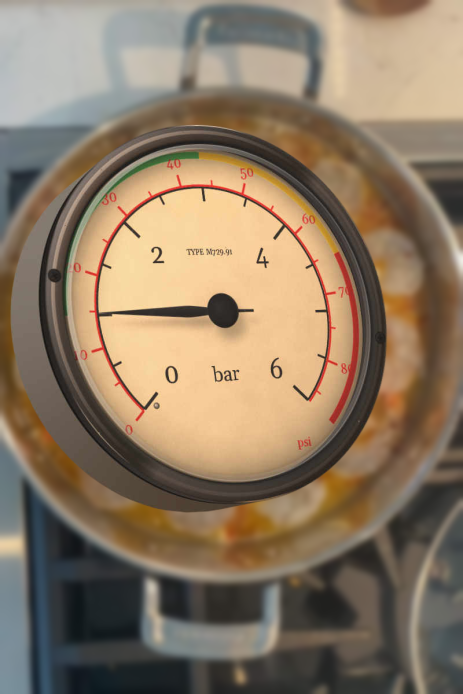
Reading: 1,bar
